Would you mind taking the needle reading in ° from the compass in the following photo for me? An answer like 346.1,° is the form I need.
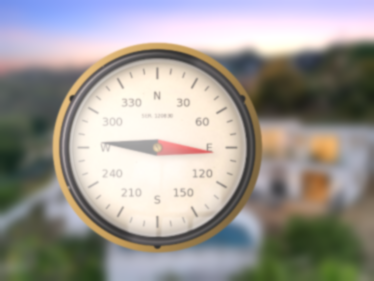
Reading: 95,°
